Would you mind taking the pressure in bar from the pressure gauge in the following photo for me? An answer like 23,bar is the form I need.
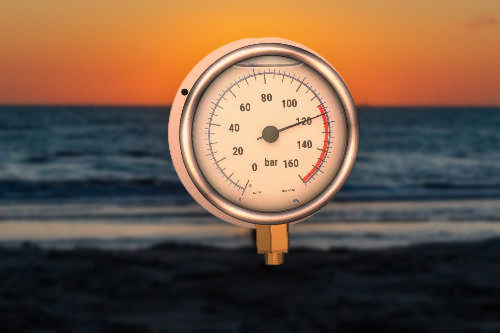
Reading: 120,bar
